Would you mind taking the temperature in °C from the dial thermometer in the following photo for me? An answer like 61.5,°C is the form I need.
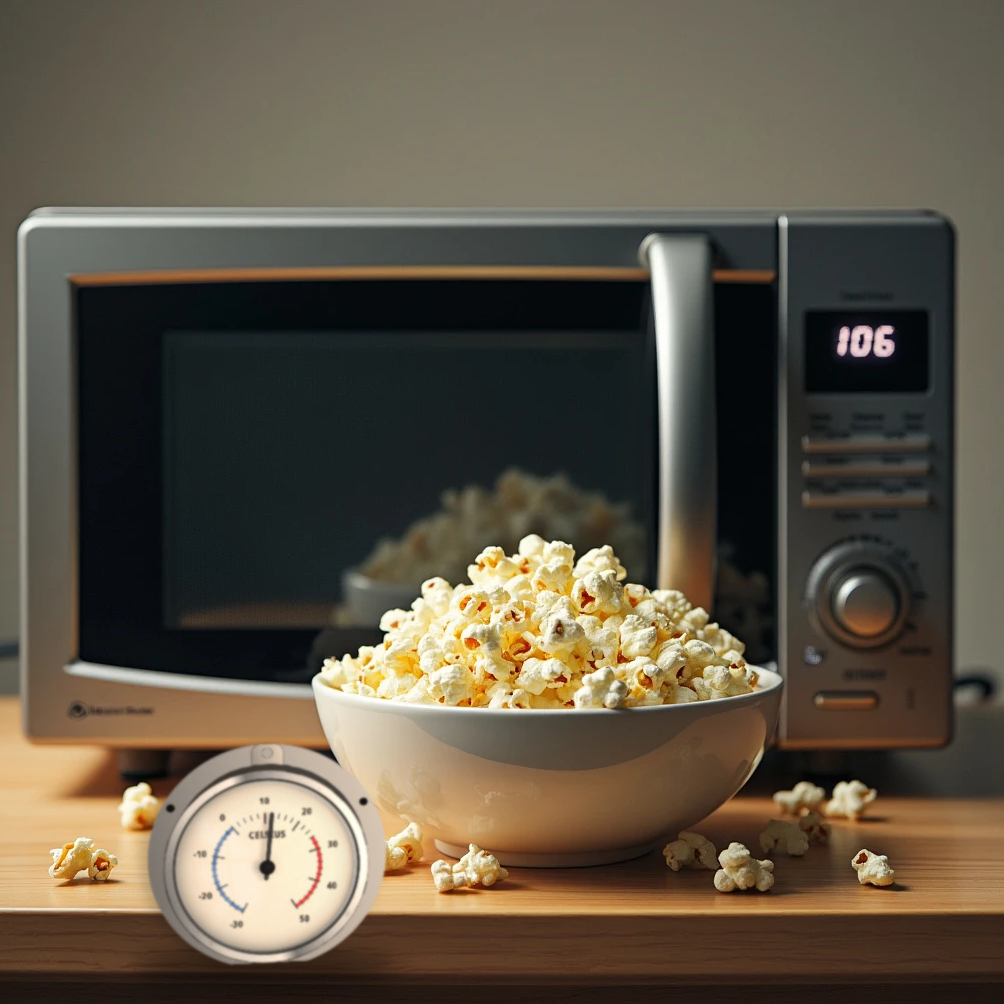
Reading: 12,°C
